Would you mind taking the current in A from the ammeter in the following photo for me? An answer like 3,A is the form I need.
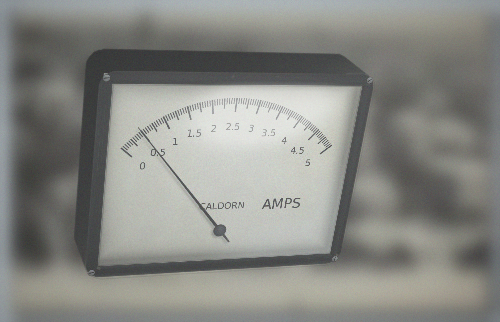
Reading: 0.5,A
